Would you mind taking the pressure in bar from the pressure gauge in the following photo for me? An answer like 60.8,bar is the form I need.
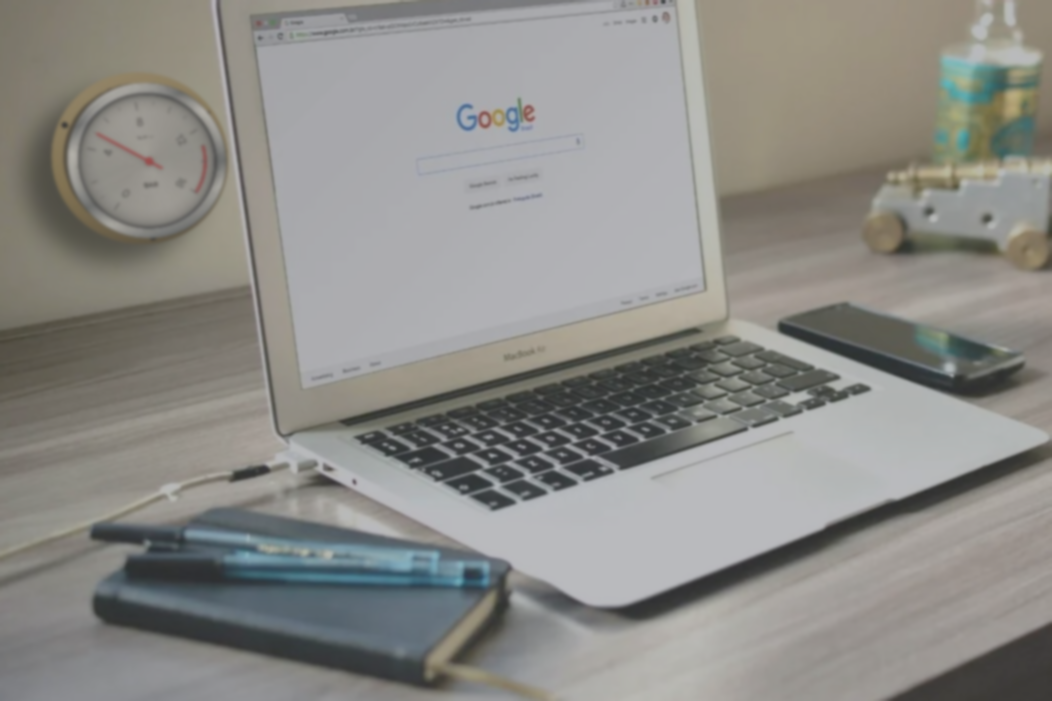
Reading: 5,bar
